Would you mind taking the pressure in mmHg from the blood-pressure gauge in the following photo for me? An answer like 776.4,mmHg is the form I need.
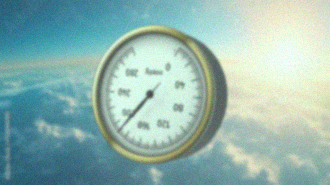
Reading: 190,mmHg
